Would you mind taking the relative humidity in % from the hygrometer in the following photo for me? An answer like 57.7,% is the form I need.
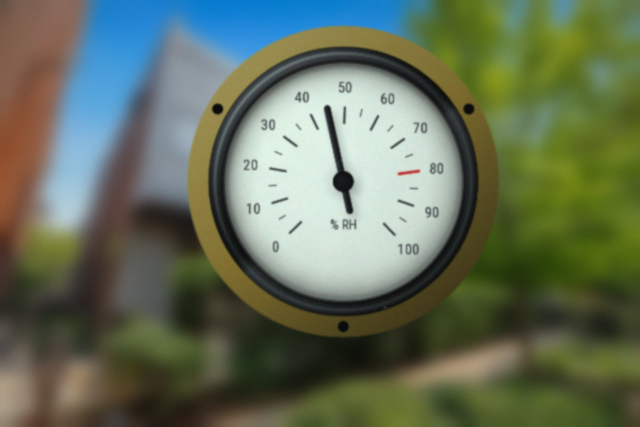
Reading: 45,%
